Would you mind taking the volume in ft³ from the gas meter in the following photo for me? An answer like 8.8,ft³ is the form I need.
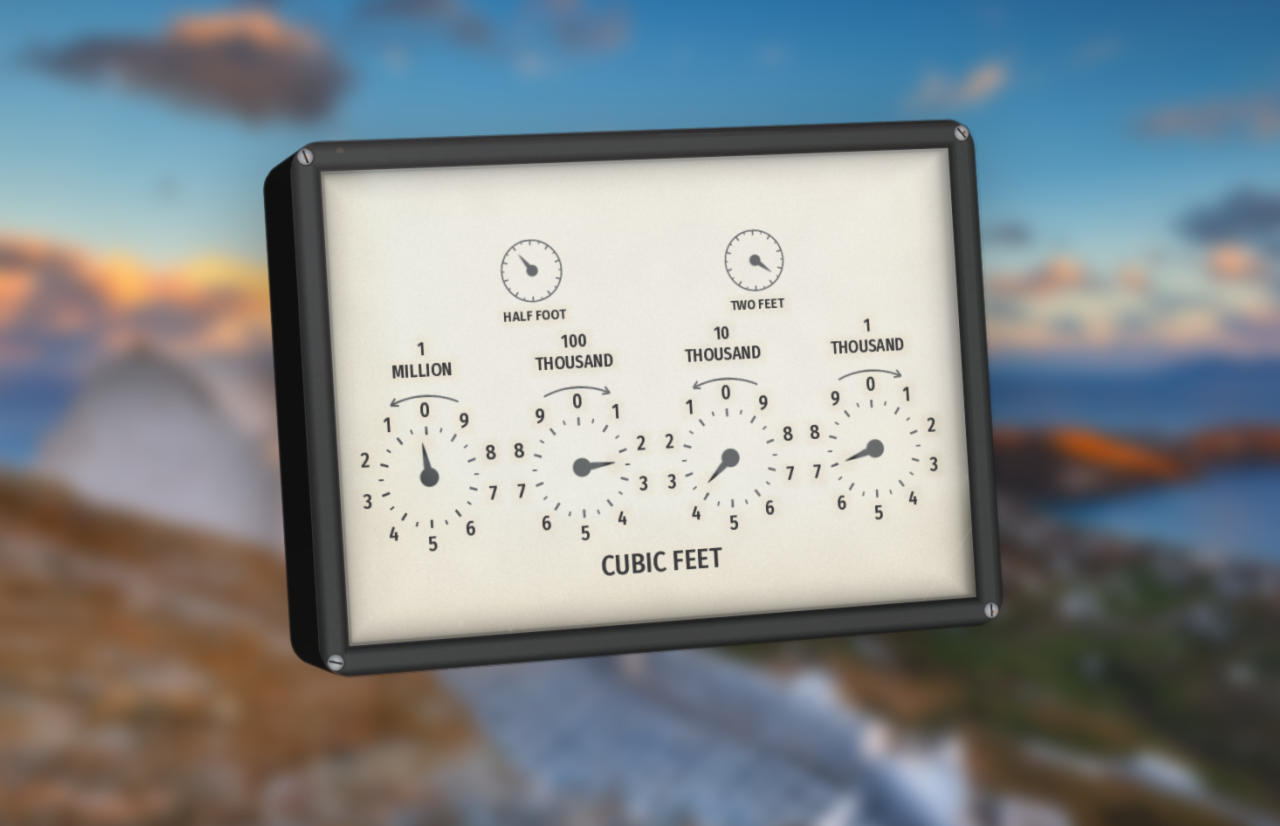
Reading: 23700,ft³
